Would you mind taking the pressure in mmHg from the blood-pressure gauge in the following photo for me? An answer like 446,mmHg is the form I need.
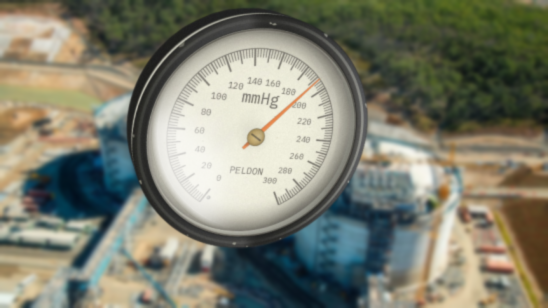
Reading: 190,mmHg
